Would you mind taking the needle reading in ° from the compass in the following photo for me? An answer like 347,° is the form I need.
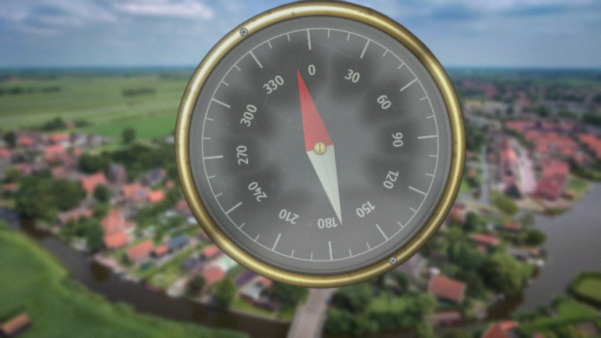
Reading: 350,°
